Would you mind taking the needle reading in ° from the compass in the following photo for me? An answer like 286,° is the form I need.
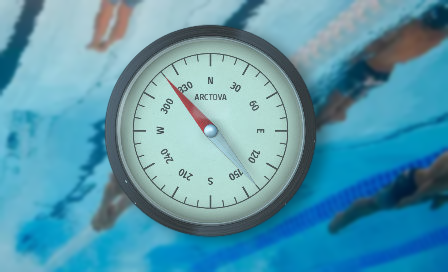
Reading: 320,°
